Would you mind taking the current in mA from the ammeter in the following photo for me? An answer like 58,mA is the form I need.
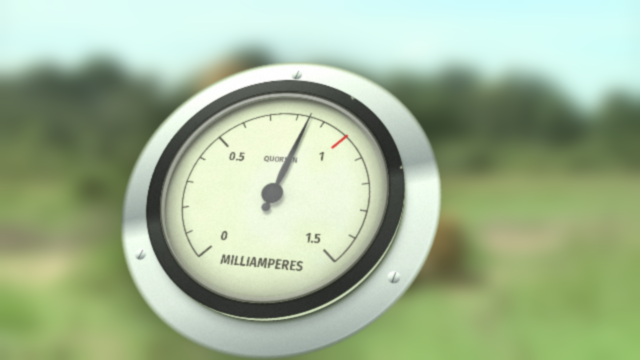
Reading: 0.85,mA
